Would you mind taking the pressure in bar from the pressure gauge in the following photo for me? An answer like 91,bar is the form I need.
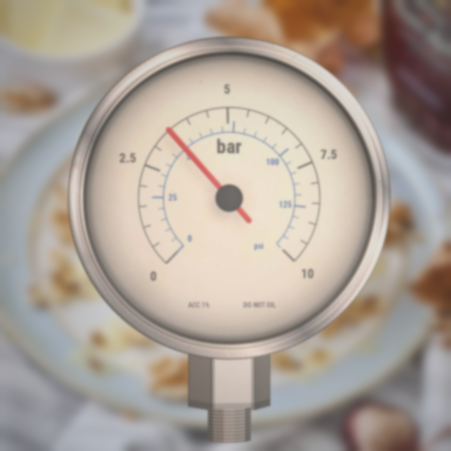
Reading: 3.5,bar
